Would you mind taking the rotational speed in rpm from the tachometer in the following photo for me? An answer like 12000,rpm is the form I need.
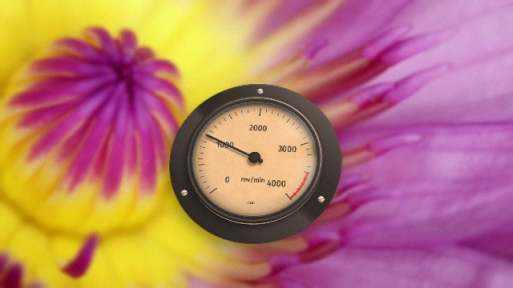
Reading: 1000,rpm
